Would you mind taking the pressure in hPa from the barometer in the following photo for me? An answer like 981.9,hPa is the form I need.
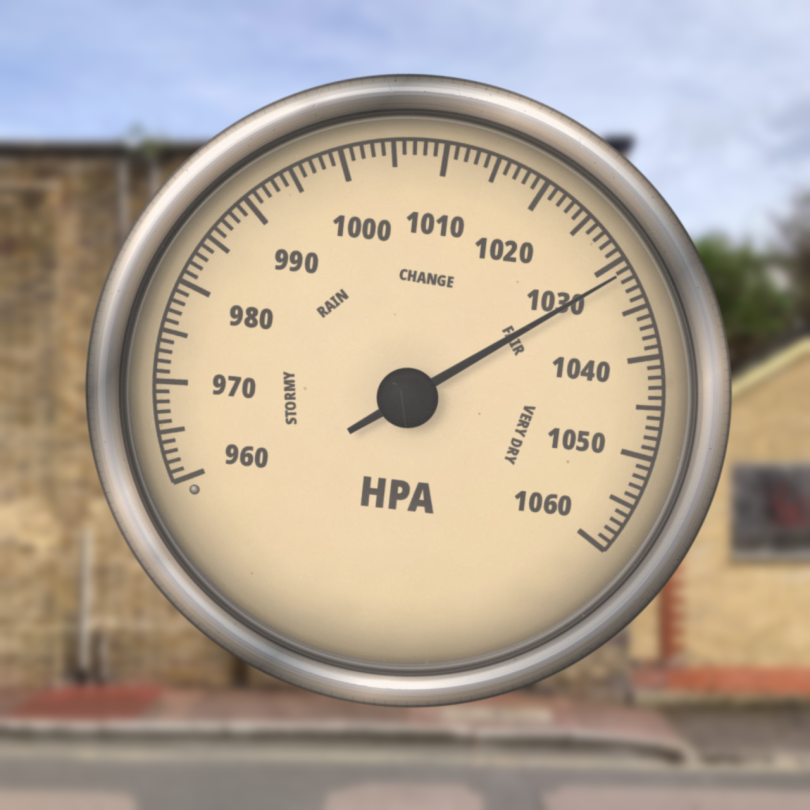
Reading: 1031,hPa
